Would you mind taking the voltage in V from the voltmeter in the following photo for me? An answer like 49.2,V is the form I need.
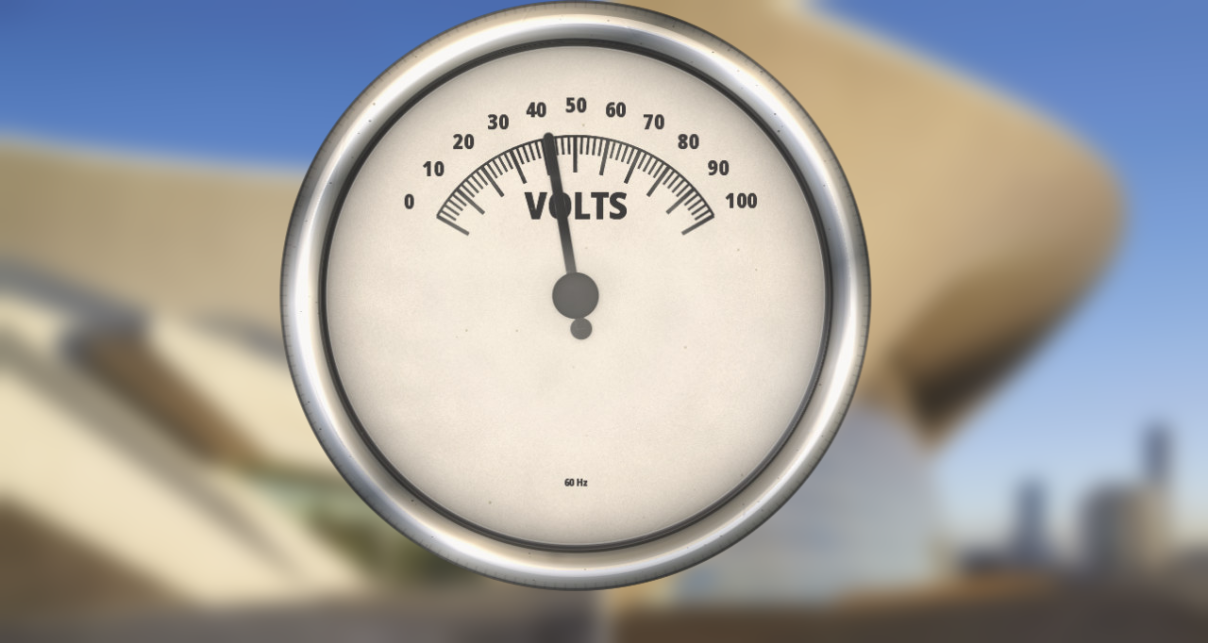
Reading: 42,V
